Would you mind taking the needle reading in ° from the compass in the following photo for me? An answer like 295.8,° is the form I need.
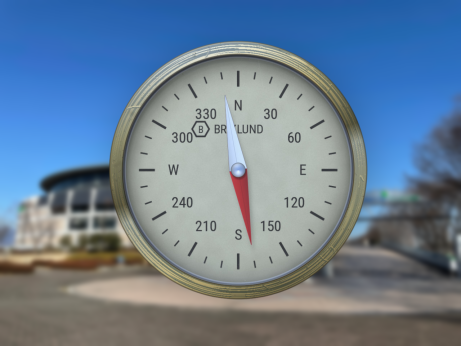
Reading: 170,°
